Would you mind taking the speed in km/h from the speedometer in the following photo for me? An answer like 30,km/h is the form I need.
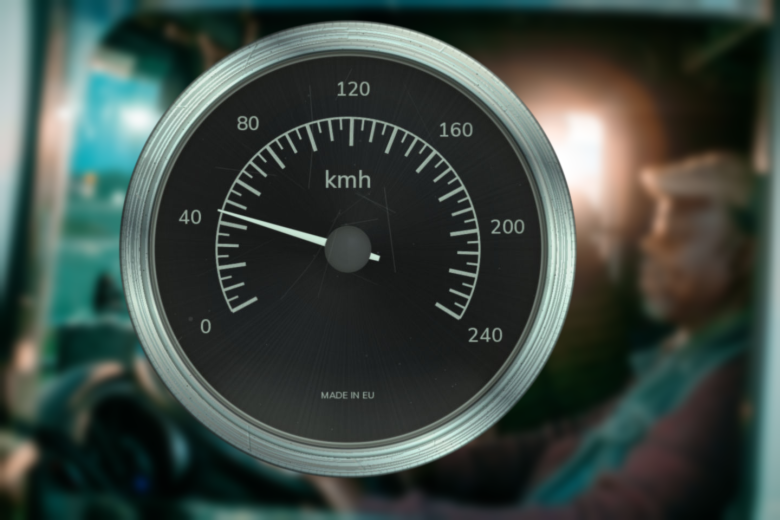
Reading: 45,km/h
